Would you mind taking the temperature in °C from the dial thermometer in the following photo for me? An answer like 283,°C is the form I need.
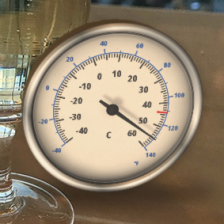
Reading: 55,°C
